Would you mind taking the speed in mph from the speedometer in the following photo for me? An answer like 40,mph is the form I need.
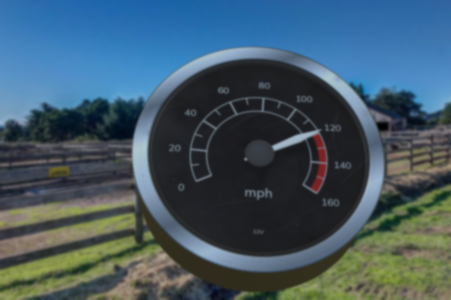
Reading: 120,mph
